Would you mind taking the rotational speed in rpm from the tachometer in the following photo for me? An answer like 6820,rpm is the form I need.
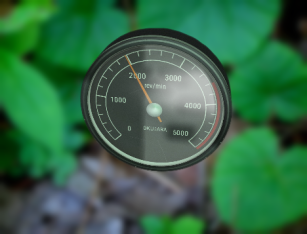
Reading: 2000,rpm
